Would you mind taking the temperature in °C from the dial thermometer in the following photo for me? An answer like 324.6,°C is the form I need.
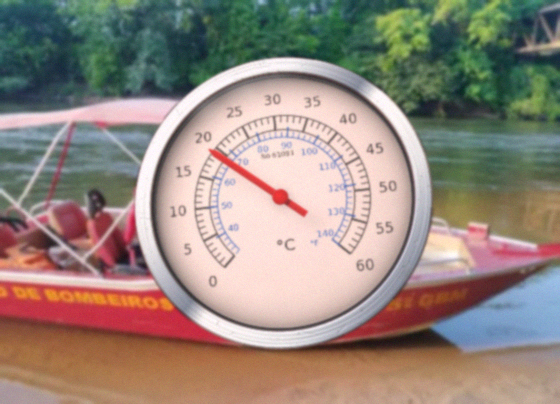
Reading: 19,°C
